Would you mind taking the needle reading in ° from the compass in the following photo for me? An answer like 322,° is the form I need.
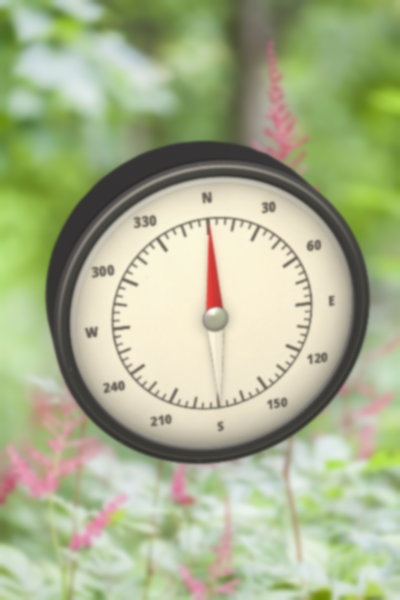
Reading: 0,°
